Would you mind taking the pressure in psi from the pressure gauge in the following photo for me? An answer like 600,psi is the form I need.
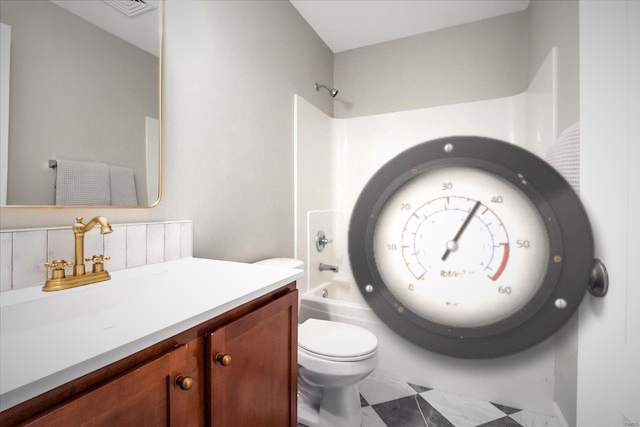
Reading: 37.5,psi
